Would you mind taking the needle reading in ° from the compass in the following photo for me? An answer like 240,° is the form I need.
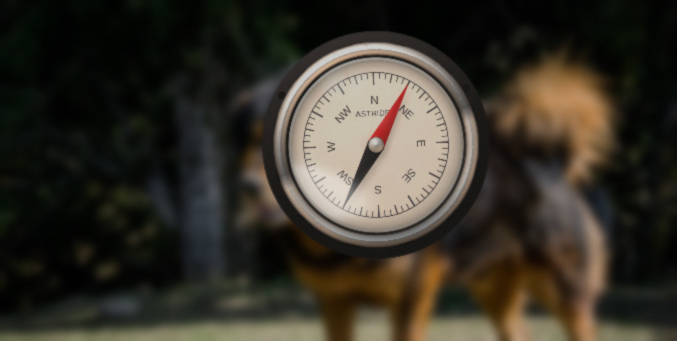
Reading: 30,°
